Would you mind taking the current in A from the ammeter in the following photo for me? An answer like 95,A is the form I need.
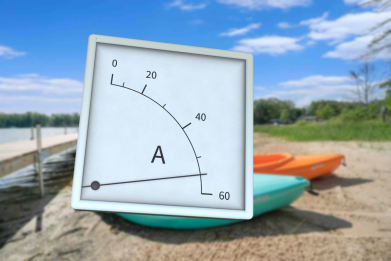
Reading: 55,A
